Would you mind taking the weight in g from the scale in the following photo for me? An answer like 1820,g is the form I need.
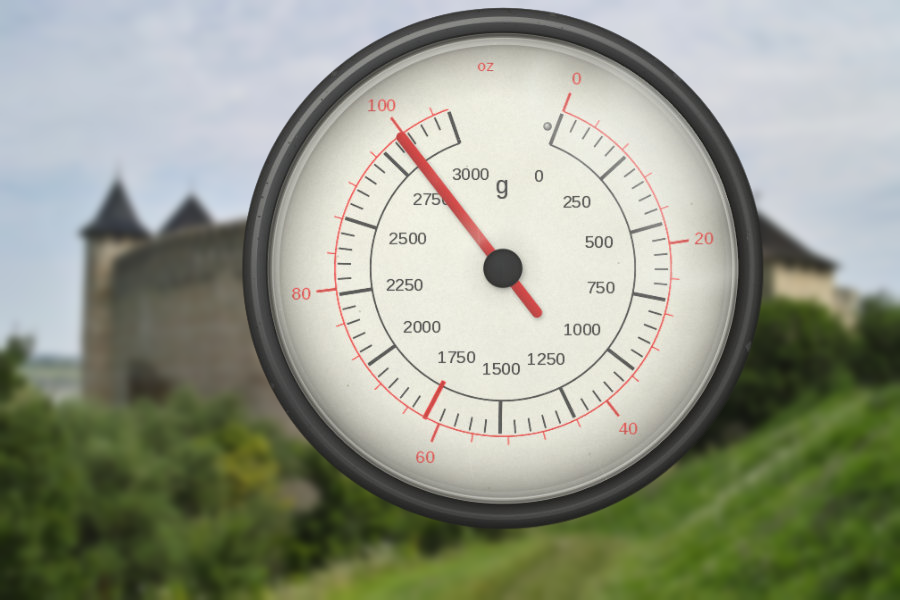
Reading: 2825,g
